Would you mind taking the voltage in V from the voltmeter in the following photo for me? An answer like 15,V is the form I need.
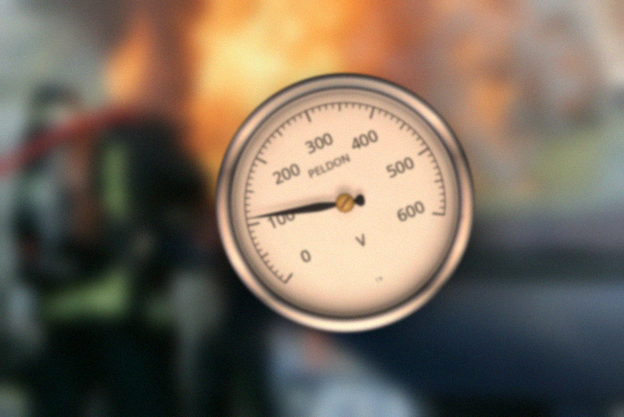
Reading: 110,V
